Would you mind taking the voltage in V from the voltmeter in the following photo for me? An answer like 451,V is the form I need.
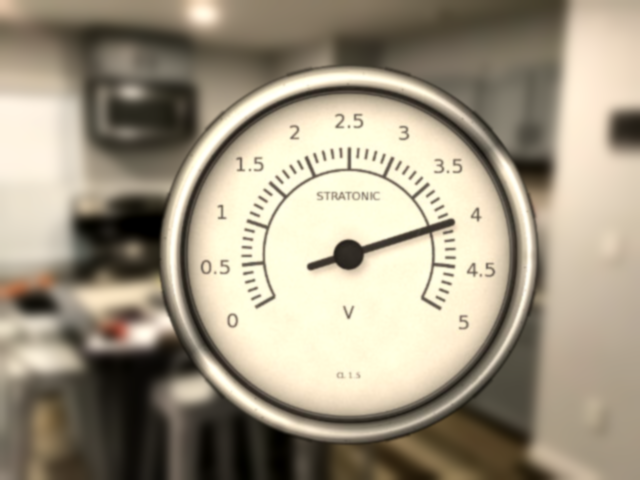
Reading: 4,V
